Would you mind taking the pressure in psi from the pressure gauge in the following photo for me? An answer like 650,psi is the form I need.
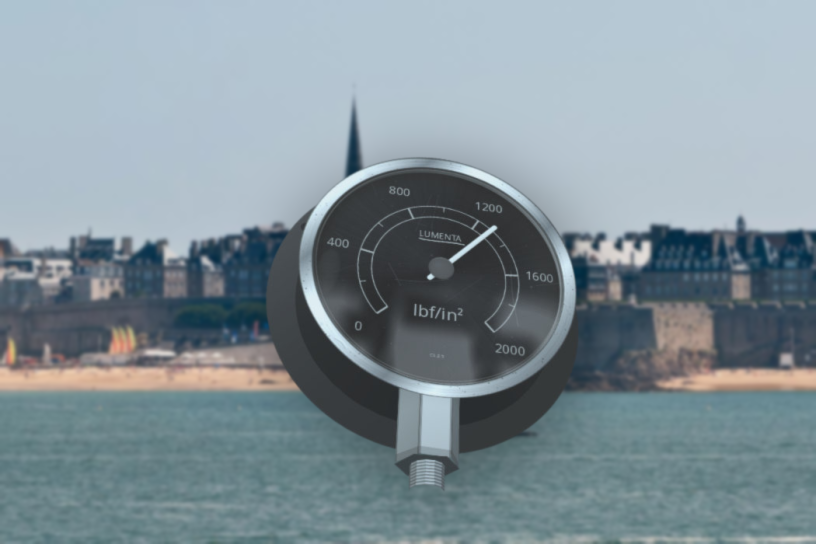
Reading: 1300,psi
